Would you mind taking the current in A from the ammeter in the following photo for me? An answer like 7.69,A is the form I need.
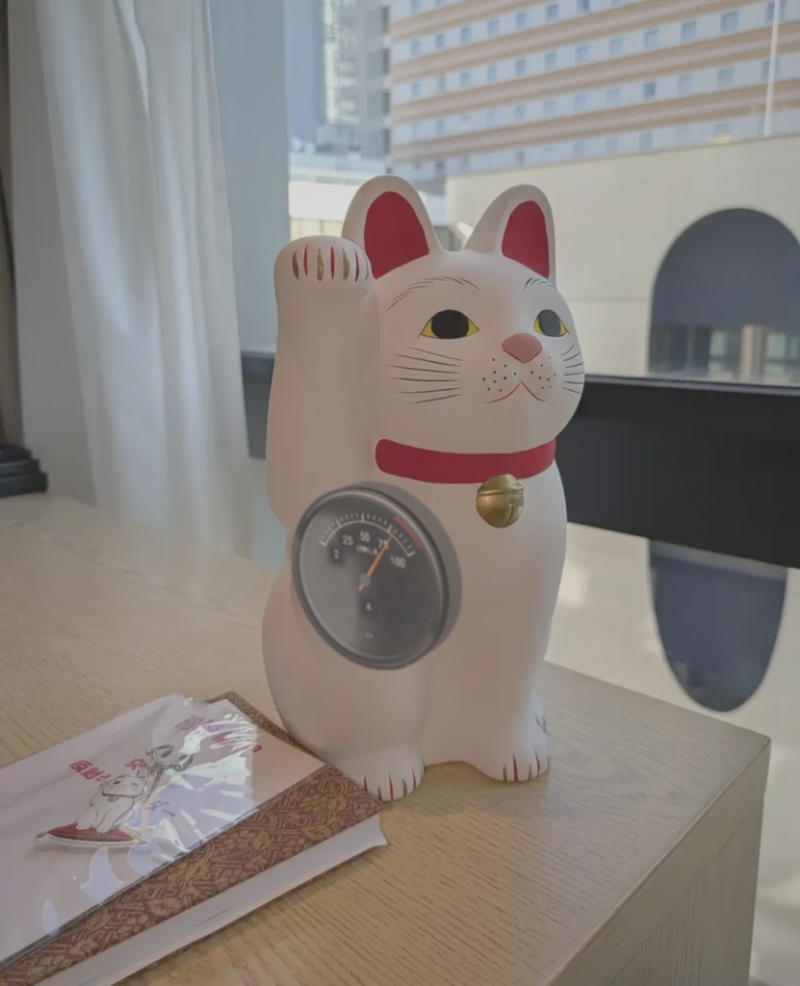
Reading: 80,A
